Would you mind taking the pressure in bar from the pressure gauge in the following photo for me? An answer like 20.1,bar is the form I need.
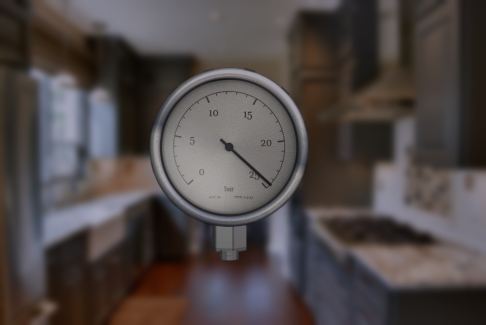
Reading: 24.5,bar
